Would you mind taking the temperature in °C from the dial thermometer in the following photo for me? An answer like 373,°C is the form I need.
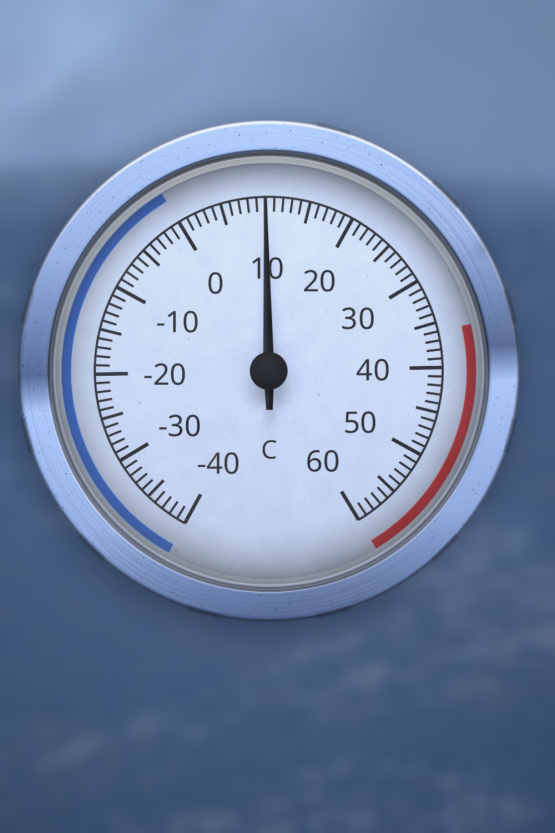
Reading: 10,°C
